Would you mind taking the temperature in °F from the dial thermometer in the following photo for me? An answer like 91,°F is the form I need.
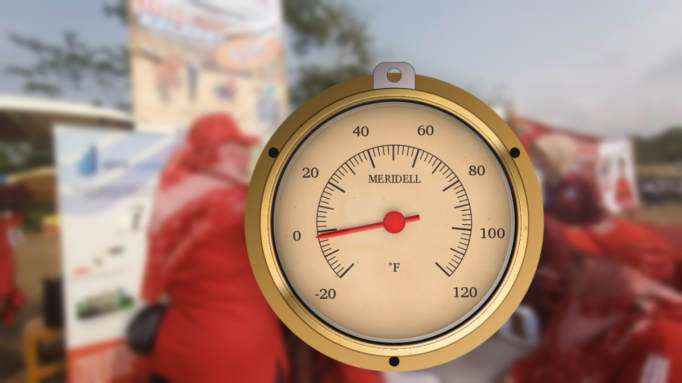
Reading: -2,°F
